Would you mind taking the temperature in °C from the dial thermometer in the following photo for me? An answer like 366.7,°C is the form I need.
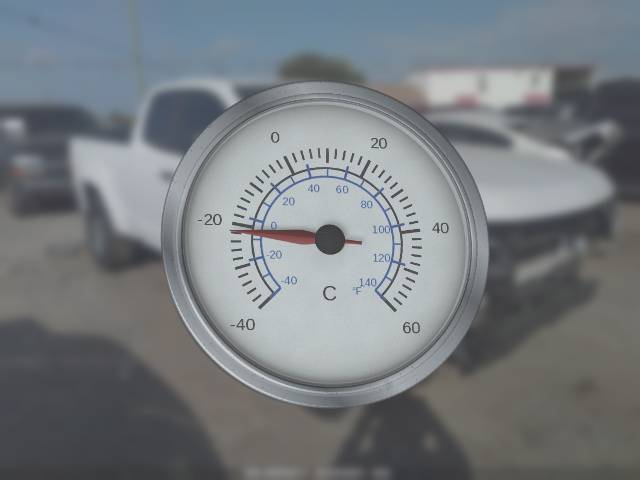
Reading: -22,°C
